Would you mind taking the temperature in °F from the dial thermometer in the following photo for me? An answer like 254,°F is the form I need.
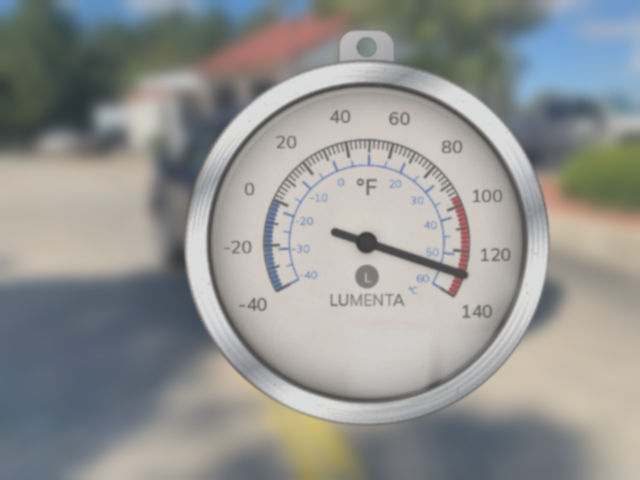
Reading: 130,°F
